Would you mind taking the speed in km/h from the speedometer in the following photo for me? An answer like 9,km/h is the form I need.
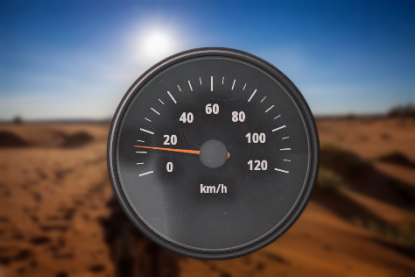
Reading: 12.5,km/h
